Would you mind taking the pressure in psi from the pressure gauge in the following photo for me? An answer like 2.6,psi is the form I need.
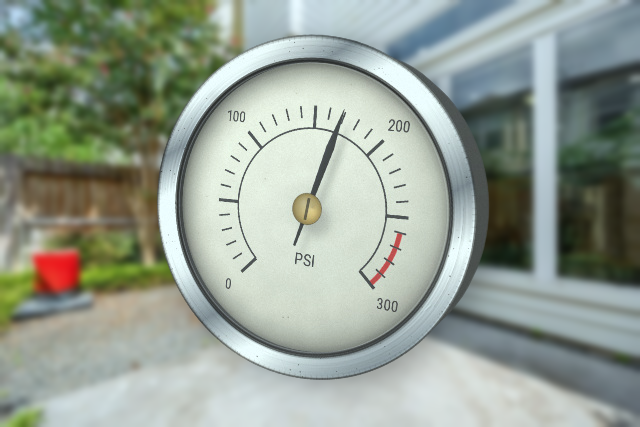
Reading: 170,psi
